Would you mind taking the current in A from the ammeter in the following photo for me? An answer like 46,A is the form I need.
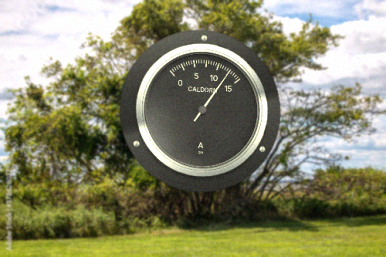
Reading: 12.5,A
